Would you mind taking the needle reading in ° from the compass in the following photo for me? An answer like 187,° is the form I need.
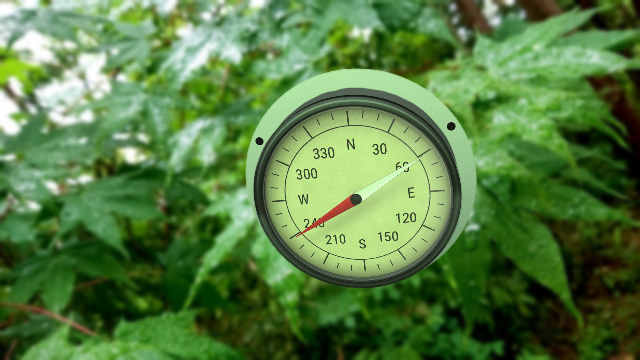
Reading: 240,°
